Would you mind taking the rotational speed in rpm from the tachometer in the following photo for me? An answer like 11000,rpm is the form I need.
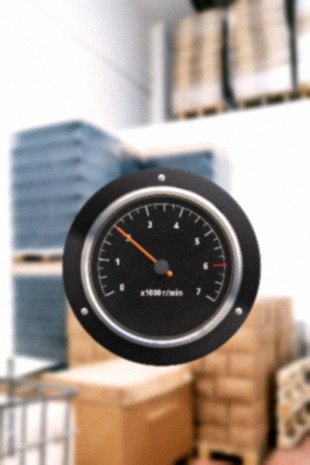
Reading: 2000,rpm
